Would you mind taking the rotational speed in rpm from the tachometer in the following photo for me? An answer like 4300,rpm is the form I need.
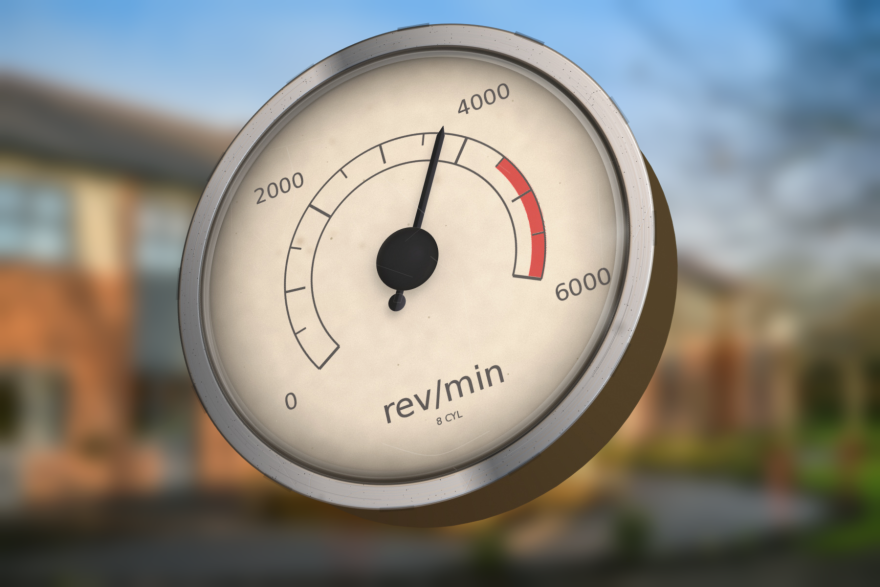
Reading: 3750,rpm
